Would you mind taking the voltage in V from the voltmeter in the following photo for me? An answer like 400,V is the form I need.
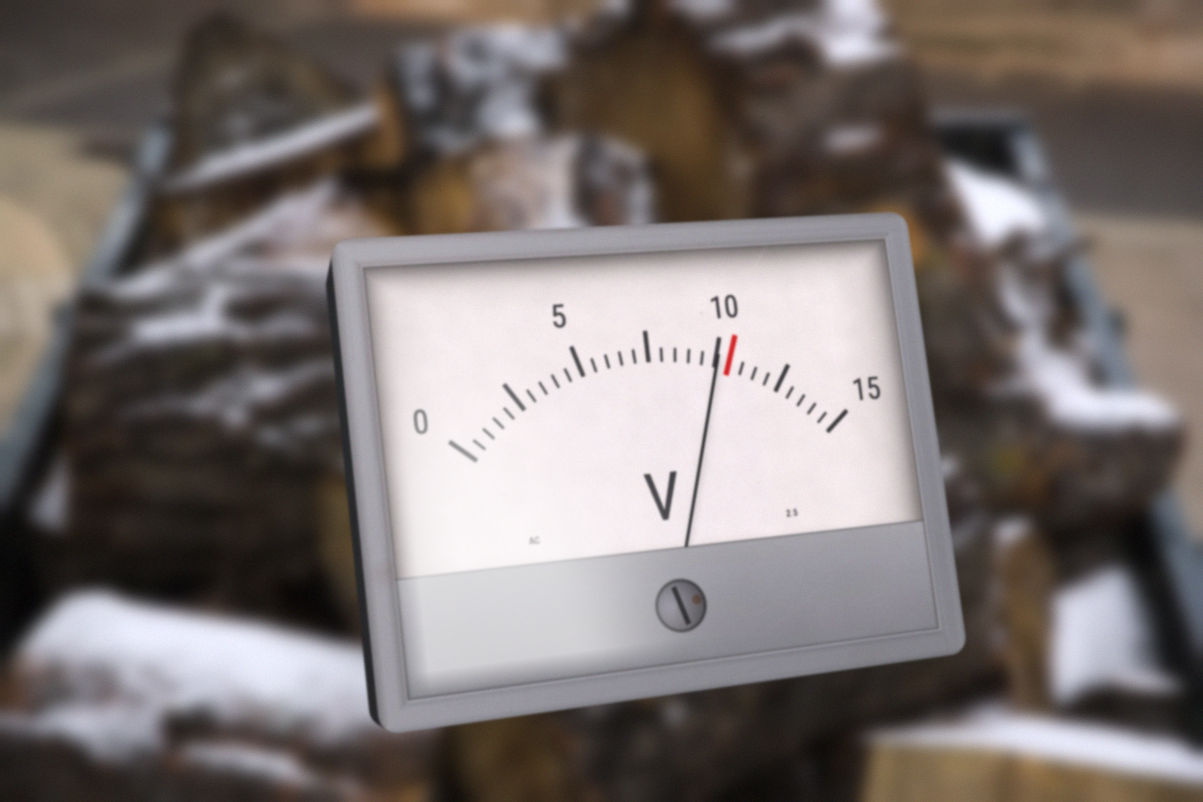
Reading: 10,V
